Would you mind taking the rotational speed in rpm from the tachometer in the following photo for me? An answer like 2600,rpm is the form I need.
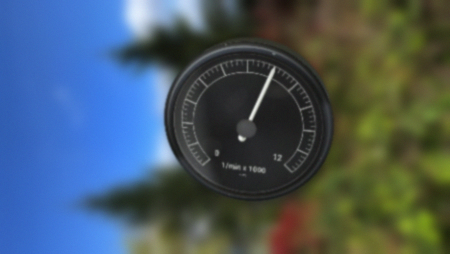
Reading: 7000,rpm
